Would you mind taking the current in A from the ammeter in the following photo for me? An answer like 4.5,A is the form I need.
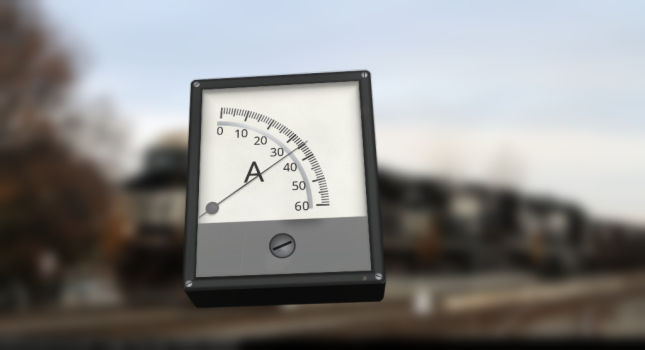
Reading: 35,A
